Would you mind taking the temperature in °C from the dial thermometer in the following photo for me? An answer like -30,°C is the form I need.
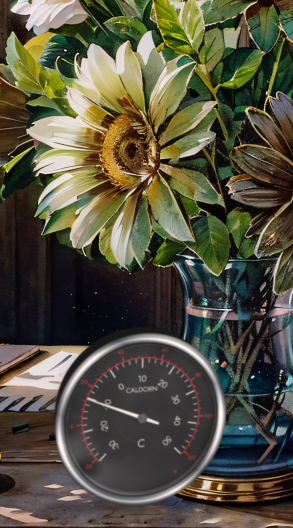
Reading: -10,°C
